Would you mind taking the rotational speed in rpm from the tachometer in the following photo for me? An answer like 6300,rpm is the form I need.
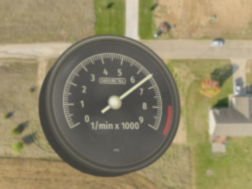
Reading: 6500,rpm
